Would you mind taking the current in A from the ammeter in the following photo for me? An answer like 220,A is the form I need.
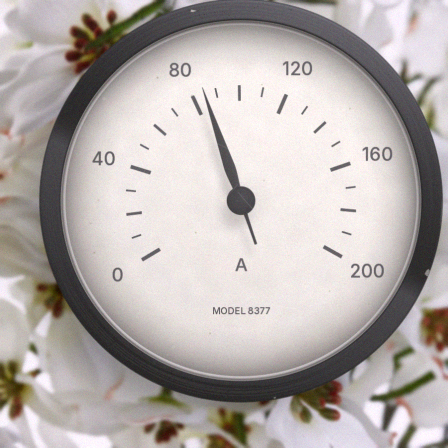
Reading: 85,A
